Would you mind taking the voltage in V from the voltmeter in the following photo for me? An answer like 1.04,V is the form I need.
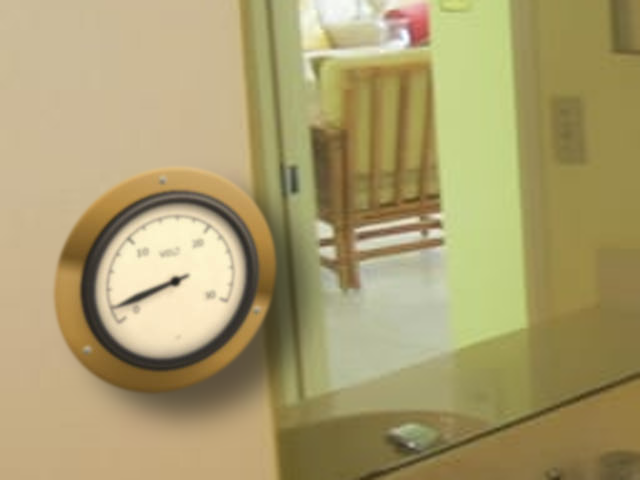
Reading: 2,V
